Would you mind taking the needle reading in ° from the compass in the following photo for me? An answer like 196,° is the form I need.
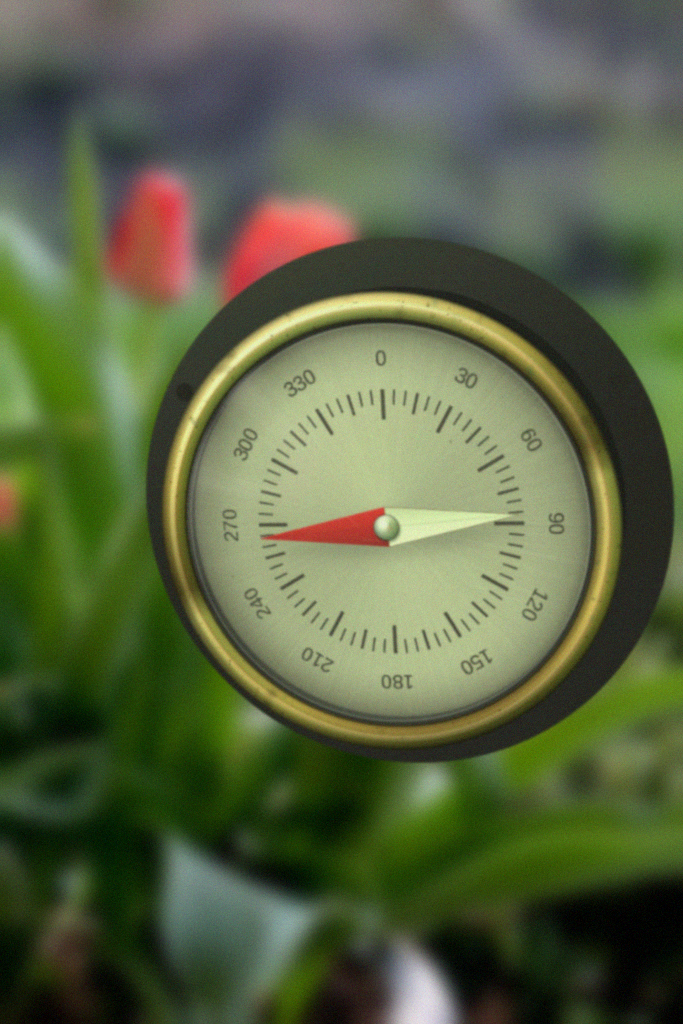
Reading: 265,°
